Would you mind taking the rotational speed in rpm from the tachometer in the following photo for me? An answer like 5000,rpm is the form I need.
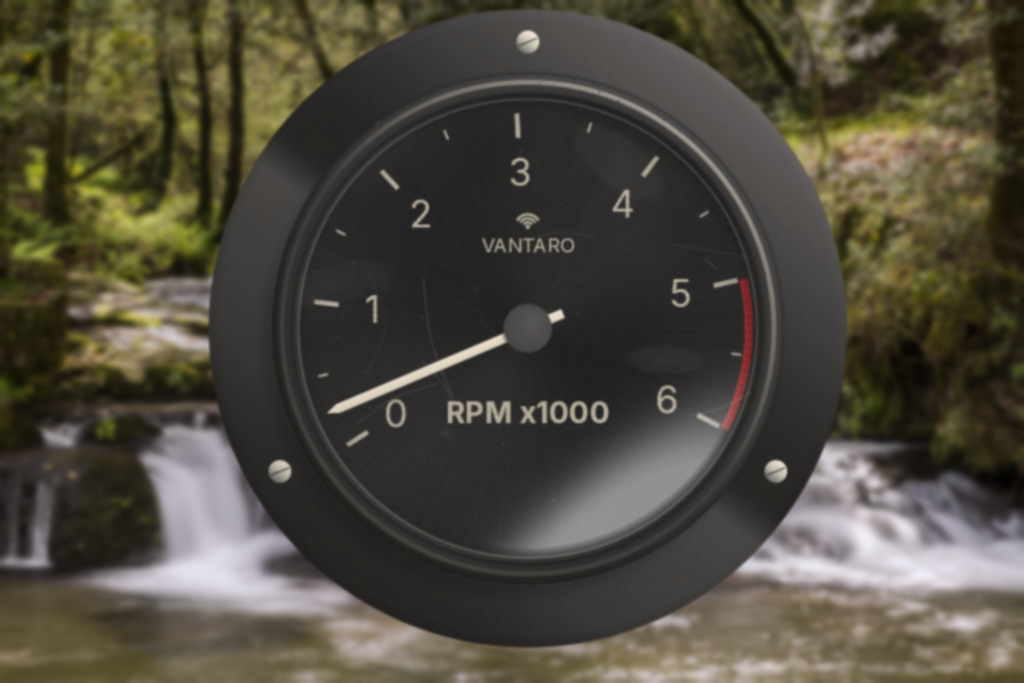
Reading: 250,rpm
